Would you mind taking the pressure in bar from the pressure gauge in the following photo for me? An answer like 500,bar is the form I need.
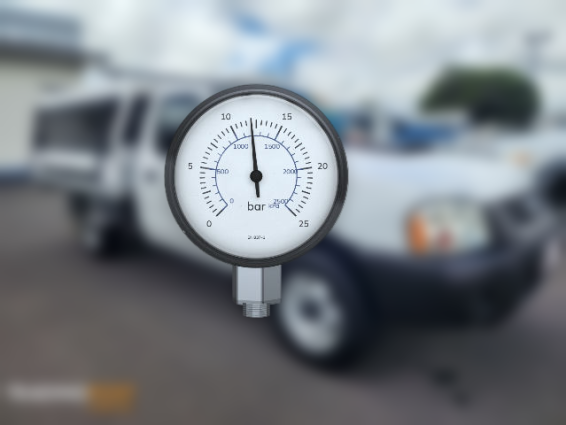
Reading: 12,bar
